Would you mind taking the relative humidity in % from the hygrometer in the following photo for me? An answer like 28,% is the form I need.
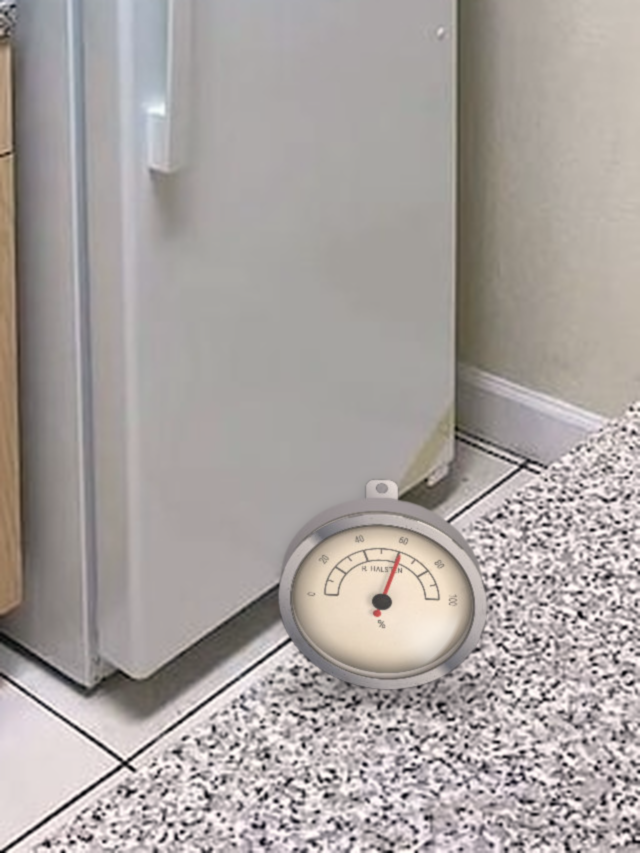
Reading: 60,%
